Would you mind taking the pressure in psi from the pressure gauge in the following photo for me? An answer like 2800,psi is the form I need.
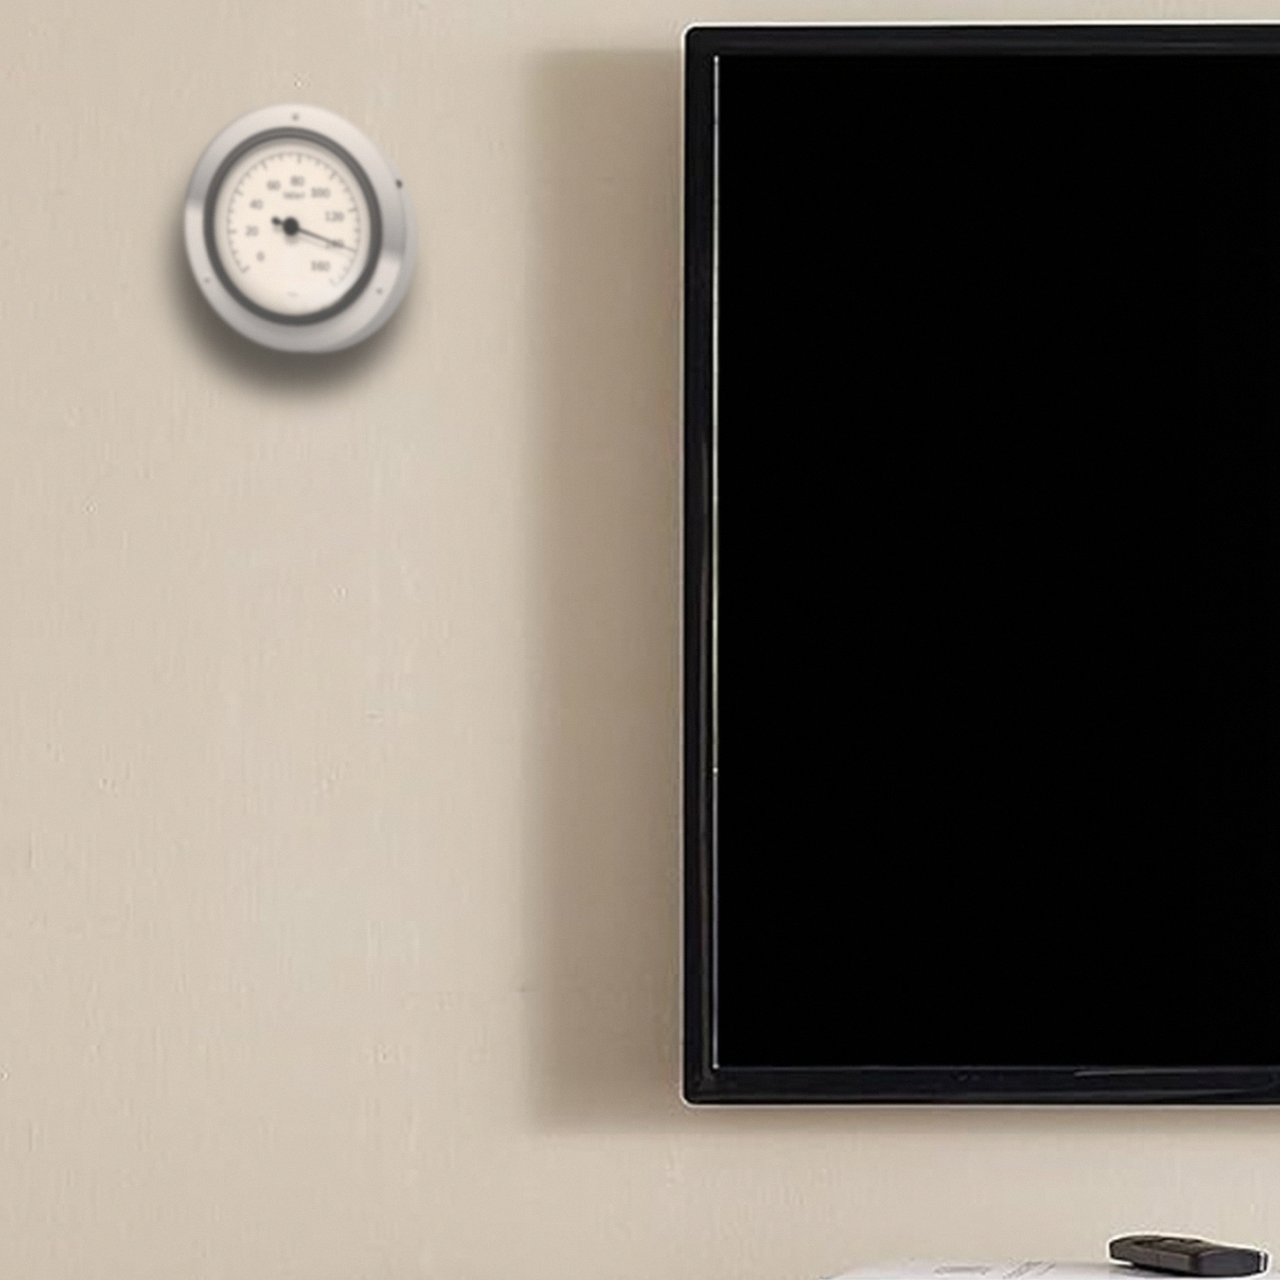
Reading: 140,psi
